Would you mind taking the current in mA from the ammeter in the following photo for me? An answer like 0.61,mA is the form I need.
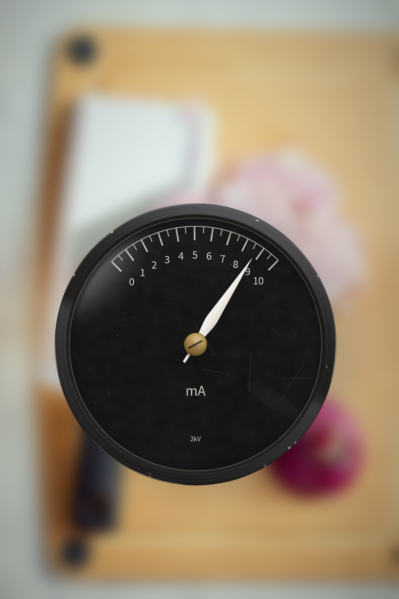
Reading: 8.75,mA
